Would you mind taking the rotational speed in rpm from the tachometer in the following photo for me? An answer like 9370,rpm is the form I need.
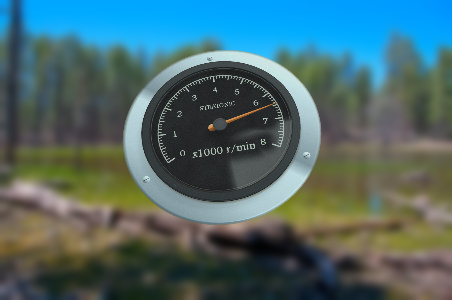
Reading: 6500,rpm
